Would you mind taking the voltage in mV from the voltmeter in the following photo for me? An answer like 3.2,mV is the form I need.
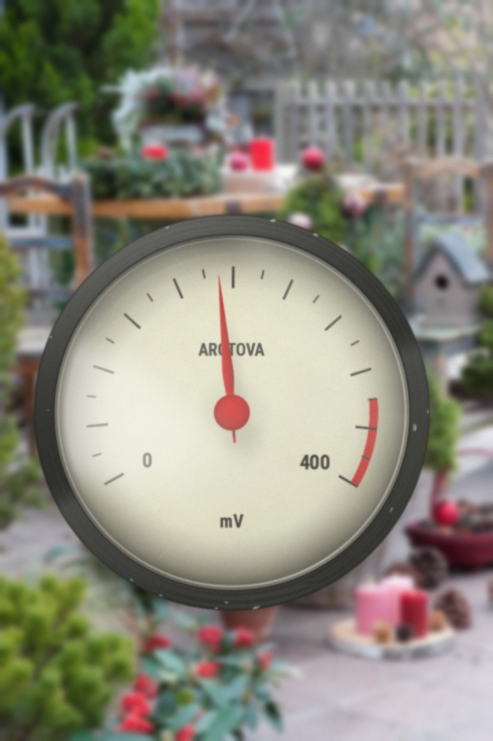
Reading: 190,mV
